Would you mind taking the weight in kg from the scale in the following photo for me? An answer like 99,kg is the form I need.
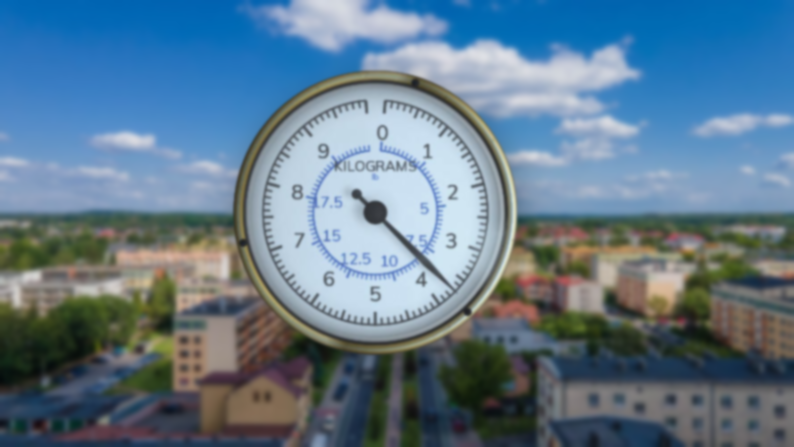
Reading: 3.7,kg
